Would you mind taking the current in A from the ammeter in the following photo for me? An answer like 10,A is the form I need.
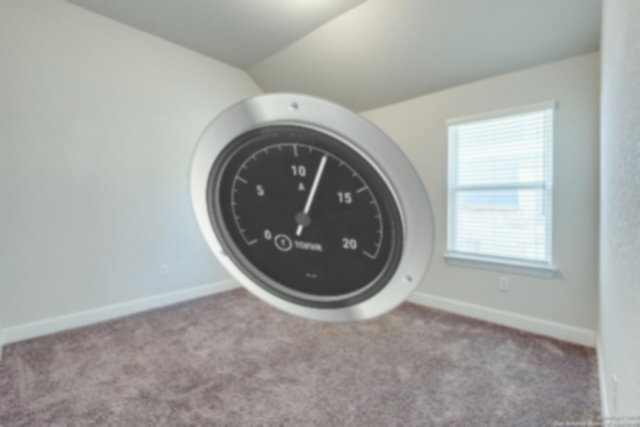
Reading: 12,A
